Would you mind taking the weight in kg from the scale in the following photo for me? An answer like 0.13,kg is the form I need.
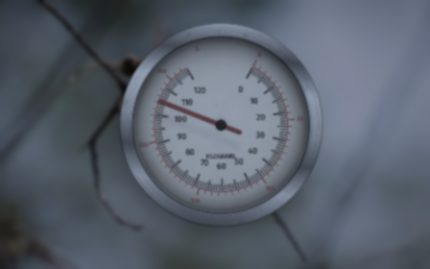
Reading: 105,kg
